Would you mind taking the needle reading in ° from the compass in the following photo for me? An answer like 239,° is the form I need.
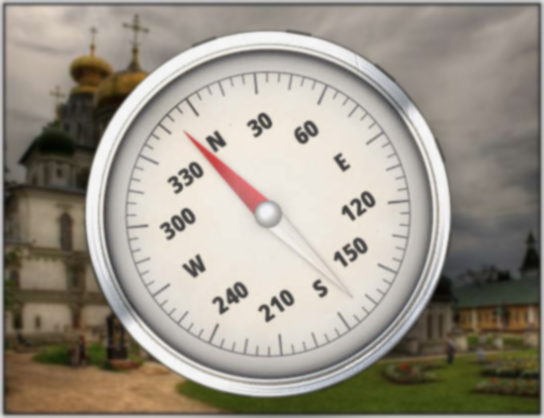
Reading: 350,°
